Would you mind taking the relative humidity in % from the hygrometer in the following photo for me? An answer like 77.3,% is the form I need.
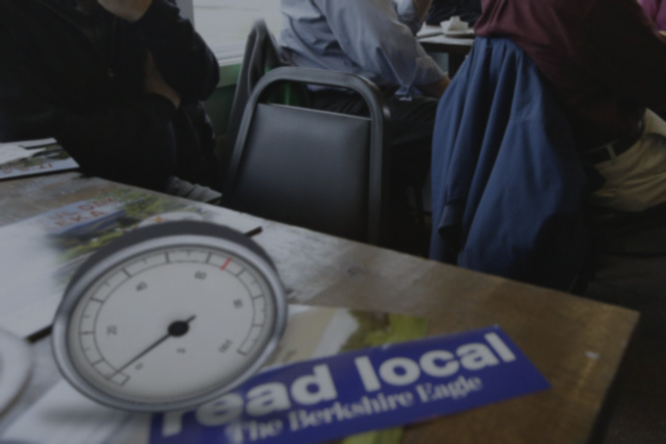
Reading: 5,%
